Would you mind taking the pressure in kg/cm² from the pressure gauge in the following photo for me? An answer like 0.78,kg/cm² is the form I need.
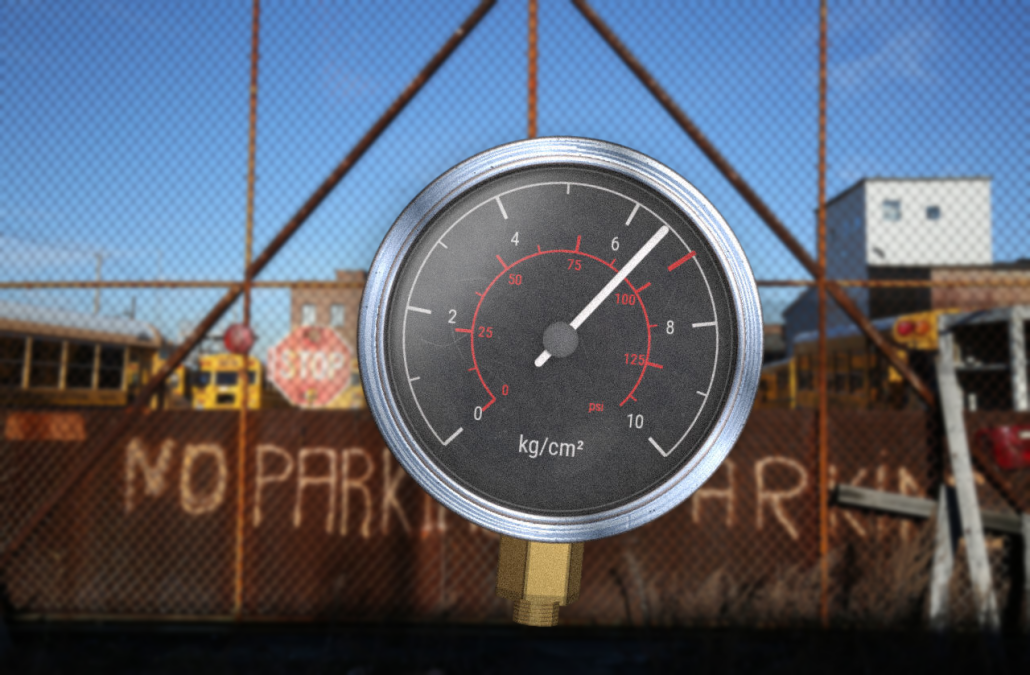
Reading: 6.5,kg/cm²
